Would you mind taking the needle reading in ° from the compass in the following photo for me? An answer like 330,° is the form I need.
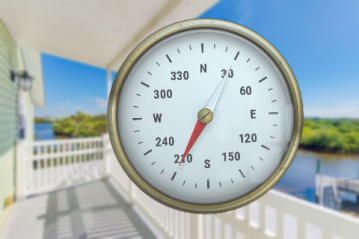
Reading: 210,°
